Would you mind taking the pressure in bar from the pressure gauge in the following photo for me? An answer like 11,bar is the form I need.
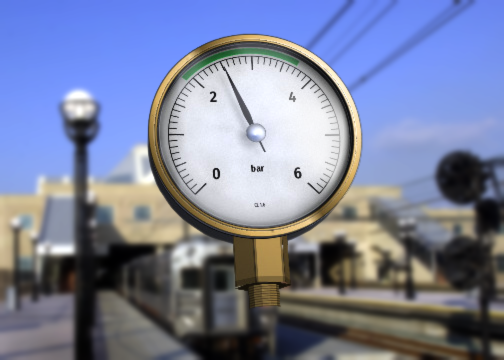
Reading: 2.5,bar
